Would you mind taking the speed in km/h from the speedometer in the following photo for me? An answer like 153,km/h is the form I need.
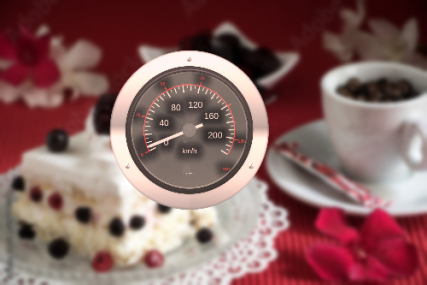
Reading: 5,km/h
